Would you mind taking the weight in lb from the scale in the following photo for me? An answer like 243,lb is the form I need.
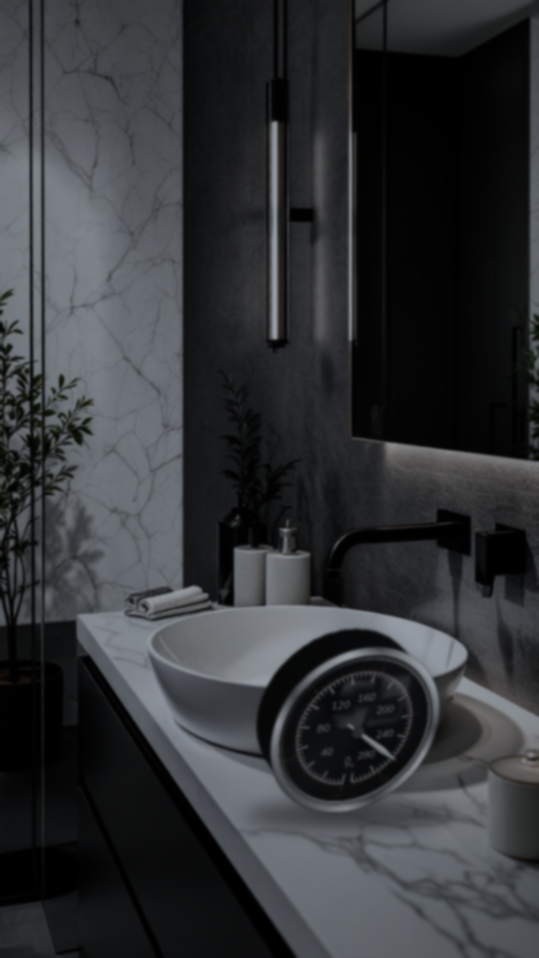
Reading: 260,lb
